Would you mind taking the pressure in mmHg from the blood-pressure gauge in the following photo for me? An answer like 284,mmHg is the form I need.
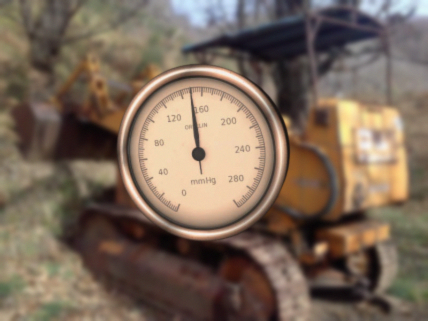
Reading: 150,mmHg
